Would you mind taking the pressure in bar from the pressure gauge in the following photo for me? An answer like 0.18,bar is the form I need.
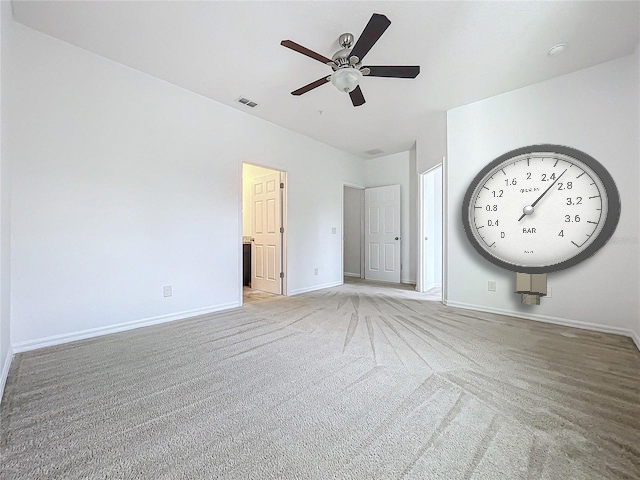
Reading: 2.6,bar
